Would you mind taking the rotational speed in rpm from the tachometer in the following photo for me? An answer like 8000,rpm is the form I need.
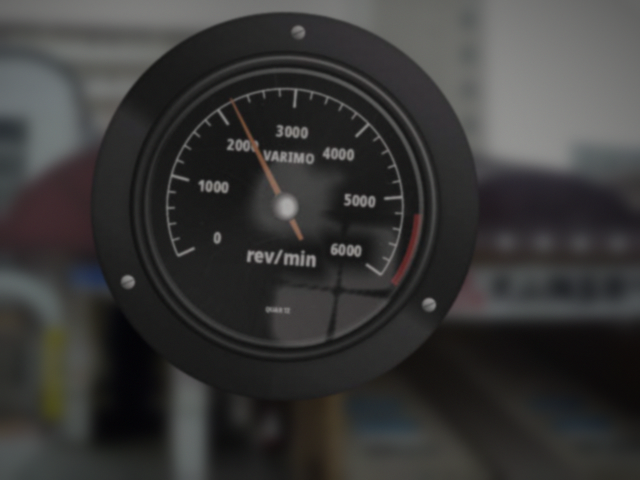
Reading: 2200,rpm
